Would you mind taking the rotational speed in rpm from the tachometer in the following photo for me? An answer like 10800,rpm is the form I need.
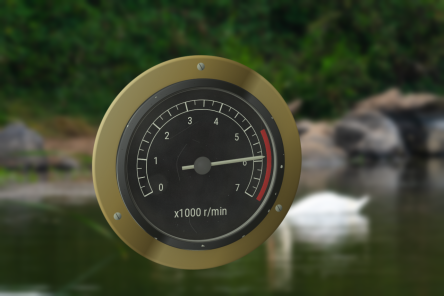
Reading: 5875,rpm
